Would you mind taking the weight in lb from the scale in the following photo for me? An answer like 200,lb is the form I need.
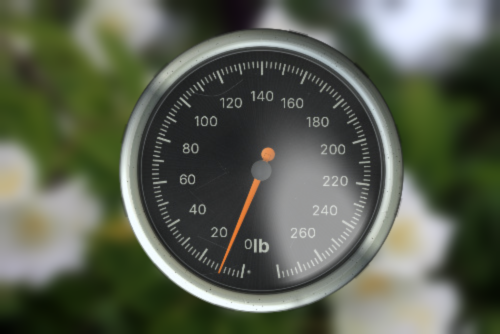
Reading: 10,lb
